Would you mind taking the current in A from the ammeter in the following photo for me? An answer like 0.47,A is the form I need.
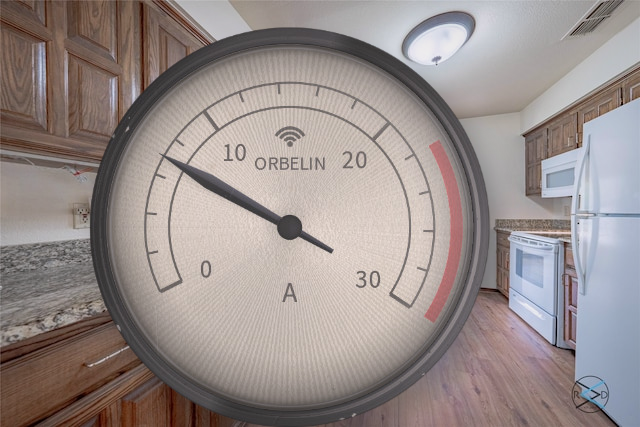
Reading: 7,A
